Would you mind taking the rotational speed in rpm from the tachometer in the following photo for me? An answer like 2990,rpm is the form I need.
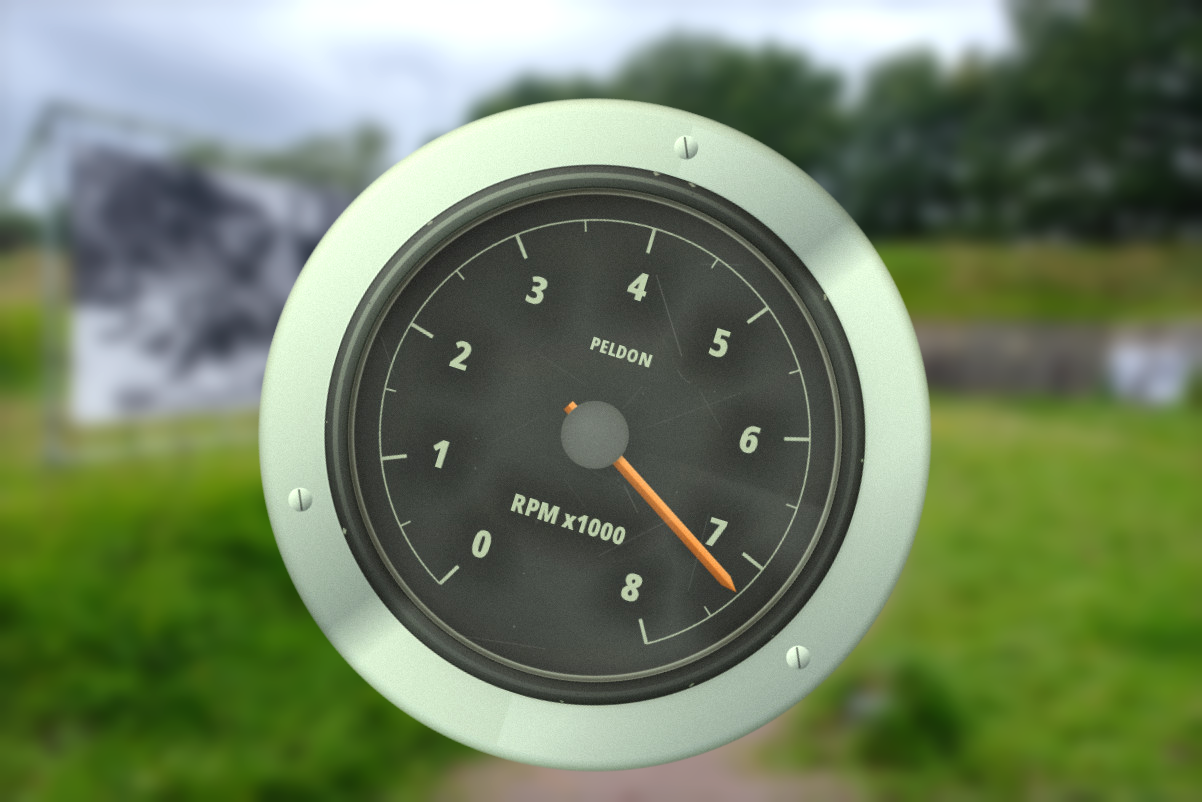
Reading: 7250,rpm
